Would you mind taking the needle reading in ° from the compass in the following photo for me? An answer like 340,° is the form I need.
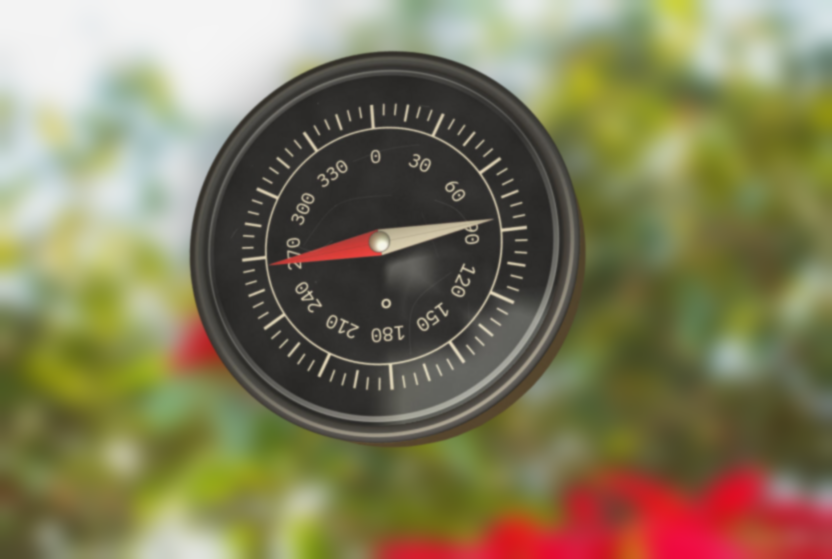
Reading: 265,°
